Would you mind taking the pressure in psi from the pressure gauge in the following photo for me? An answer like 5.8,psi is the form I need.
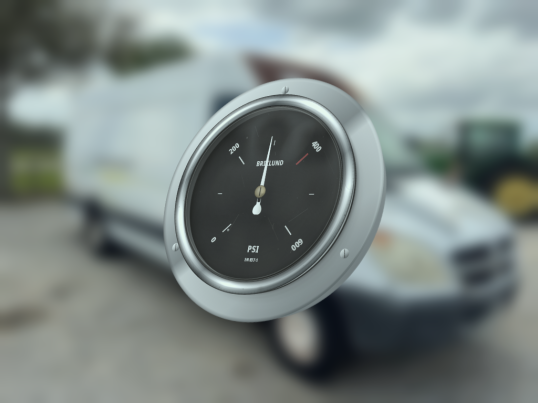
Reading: 300,psi
